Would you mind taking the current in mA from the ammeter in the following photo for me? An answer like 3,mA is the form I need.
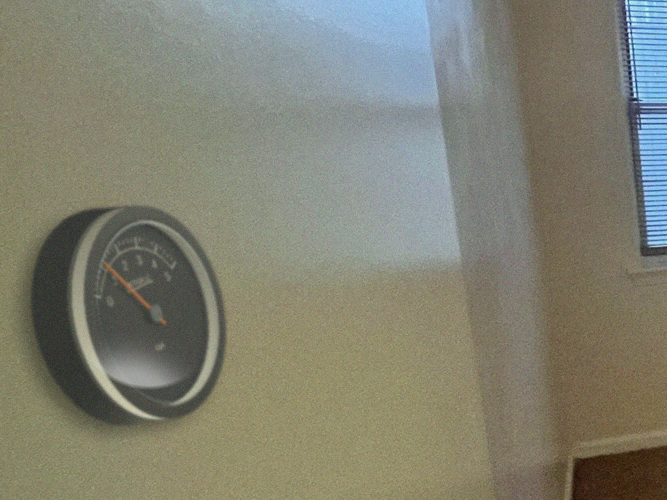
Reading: 1,mA
